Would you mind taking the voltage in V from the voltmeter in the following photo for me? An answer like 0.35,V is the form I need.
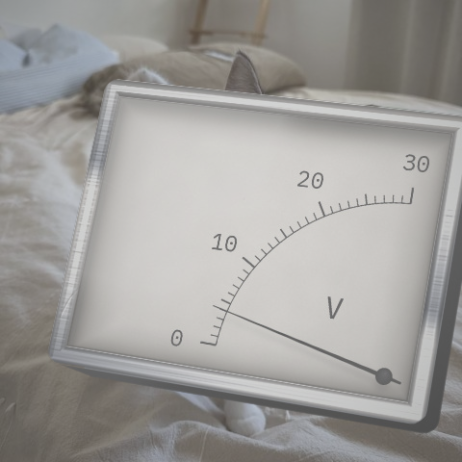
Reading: 4,V
